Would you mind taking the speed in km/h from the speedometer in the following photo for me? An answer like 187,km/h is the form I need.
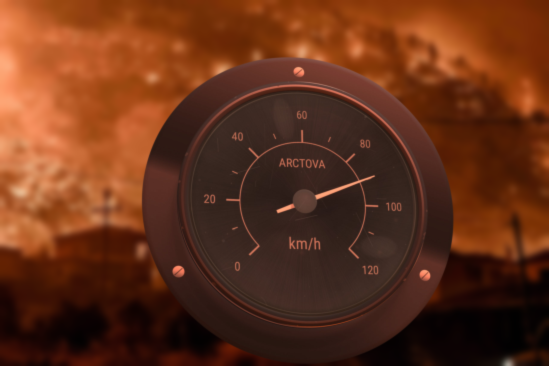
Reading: 90,km/h
